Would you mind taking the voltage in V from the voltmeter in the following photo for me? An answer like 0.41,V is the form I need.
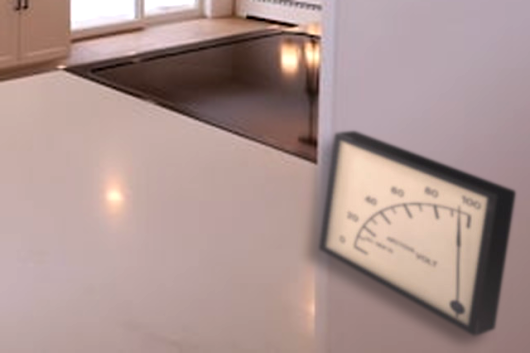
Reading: 95,V
